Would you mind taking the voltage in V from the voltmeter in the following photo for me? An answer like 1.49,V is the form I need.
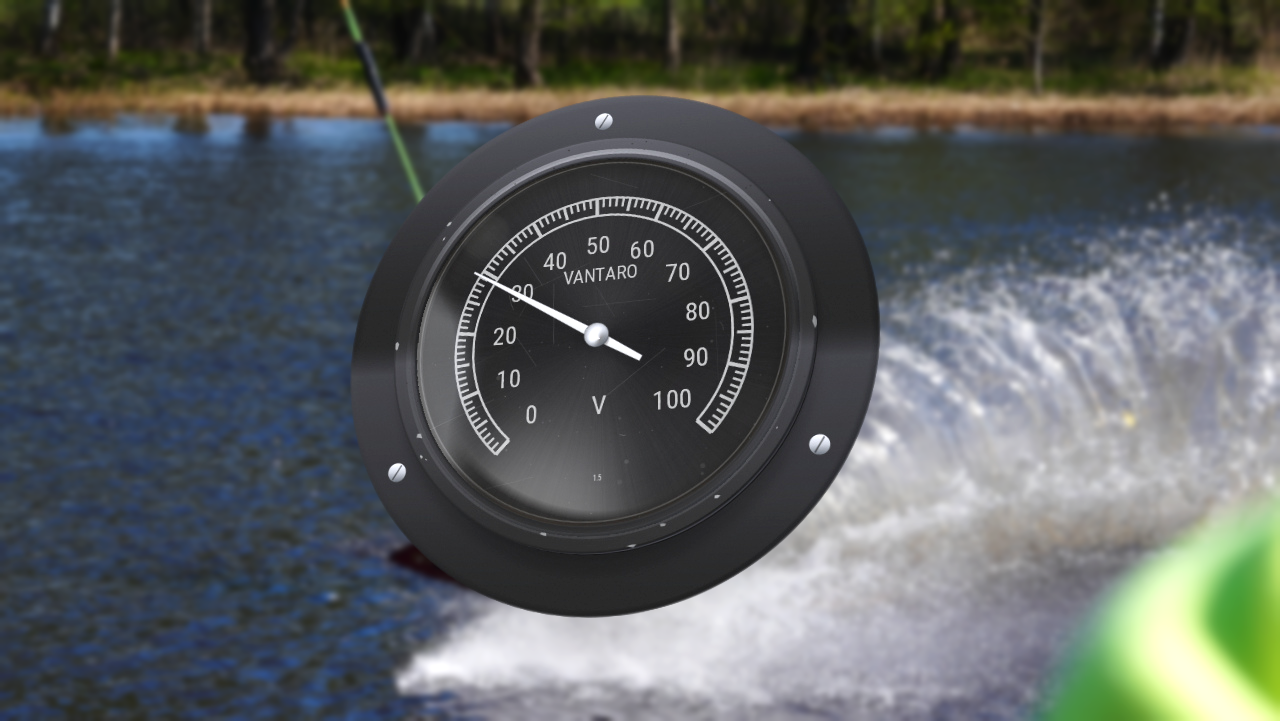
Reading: 29,V
